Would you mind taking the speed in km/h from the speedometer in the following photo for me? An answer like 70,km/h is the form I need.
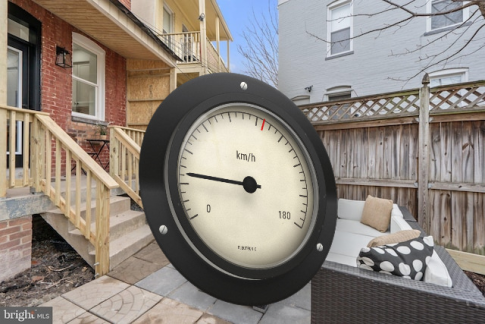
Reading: 25,km/h
